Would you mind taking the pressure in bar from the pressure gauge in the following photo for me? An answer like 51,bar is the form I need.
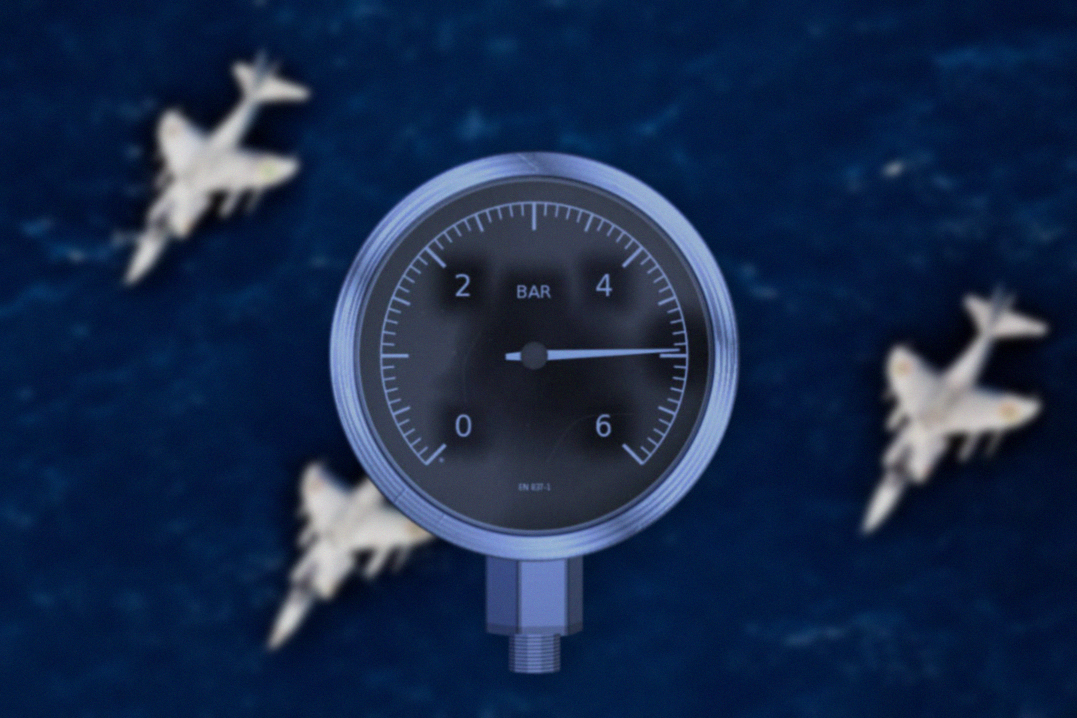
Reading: 4.95,bar
